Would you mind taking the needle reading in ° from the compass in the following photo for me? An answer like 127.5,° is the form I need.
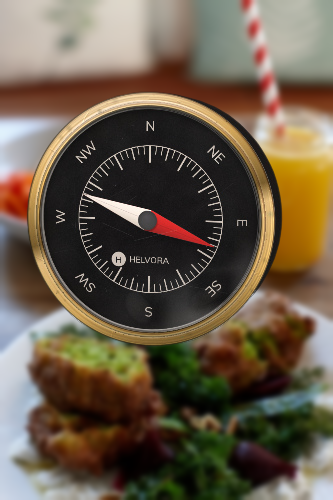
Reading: 110,°
